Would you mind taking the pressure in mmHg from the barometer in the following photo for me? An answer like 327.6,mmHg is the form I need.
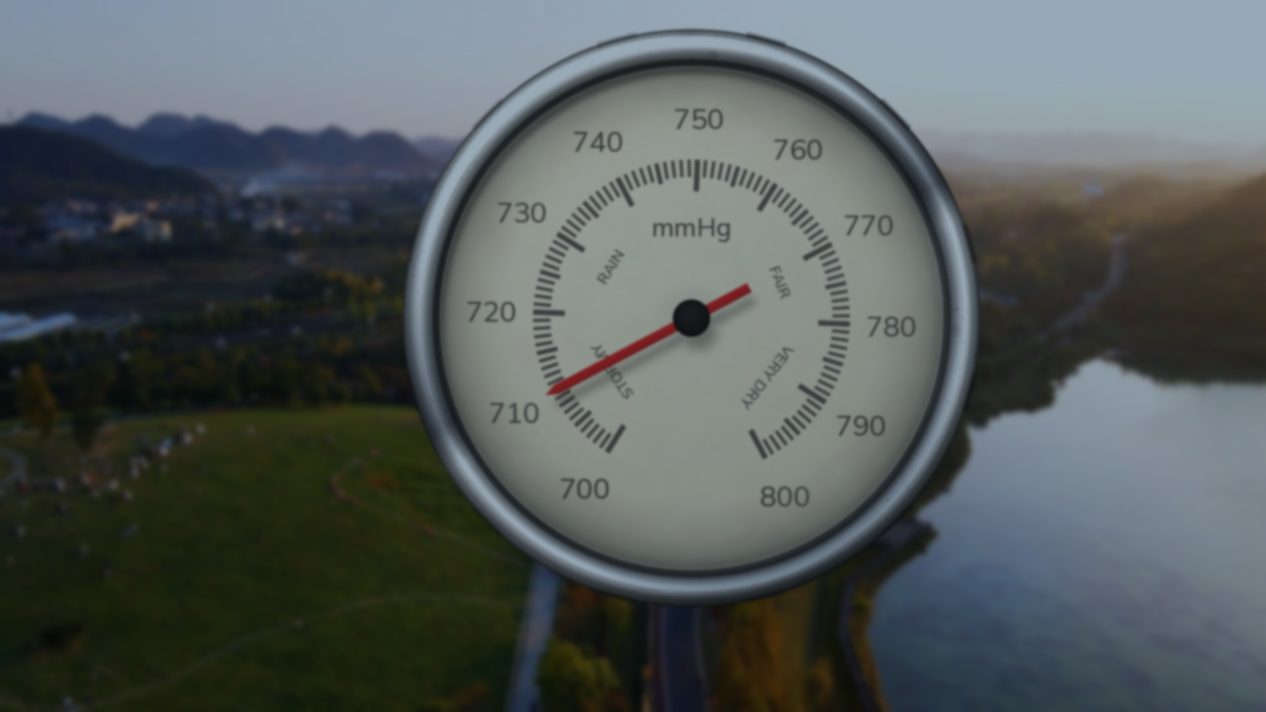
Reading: 710,mmHg
